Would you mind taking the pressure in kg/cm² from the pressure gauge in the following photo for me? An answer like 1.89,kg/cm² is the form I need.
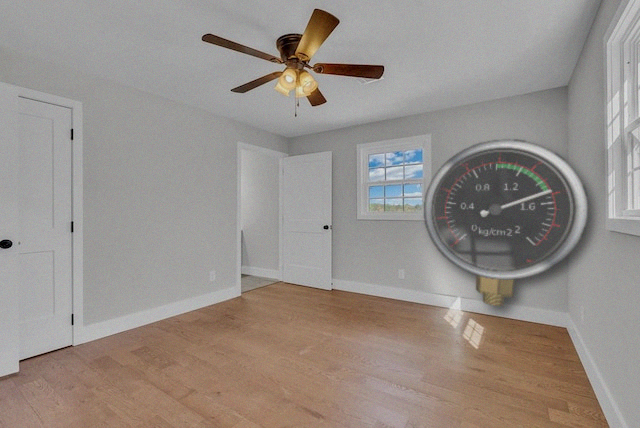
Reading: 1.5,kg/cm²
